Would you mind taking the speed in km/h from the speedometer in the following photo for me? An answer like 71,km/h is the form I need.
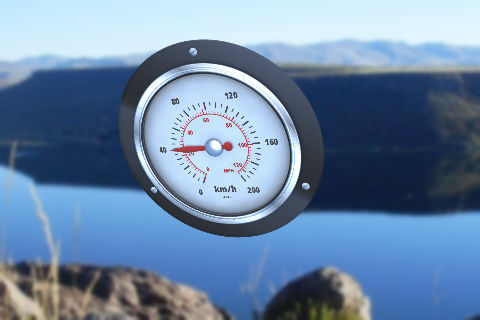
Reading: 40,km/h
